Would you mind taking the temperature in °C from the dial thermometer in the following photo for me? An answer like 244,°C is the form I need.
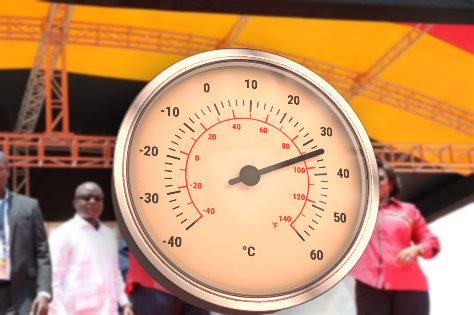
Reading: 34,°C
